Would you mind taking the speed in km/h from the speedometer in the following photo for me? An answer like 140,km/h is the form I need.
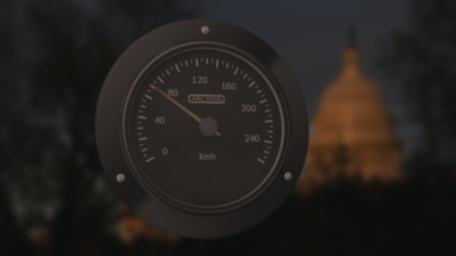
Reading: 70,km/h
